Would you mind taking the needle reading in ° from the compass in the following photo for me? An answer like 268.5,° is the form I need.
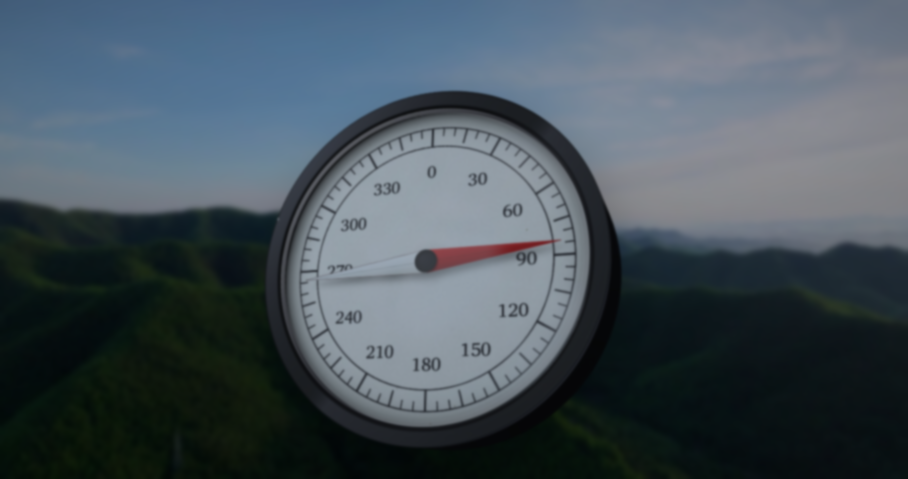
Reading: 85,°
